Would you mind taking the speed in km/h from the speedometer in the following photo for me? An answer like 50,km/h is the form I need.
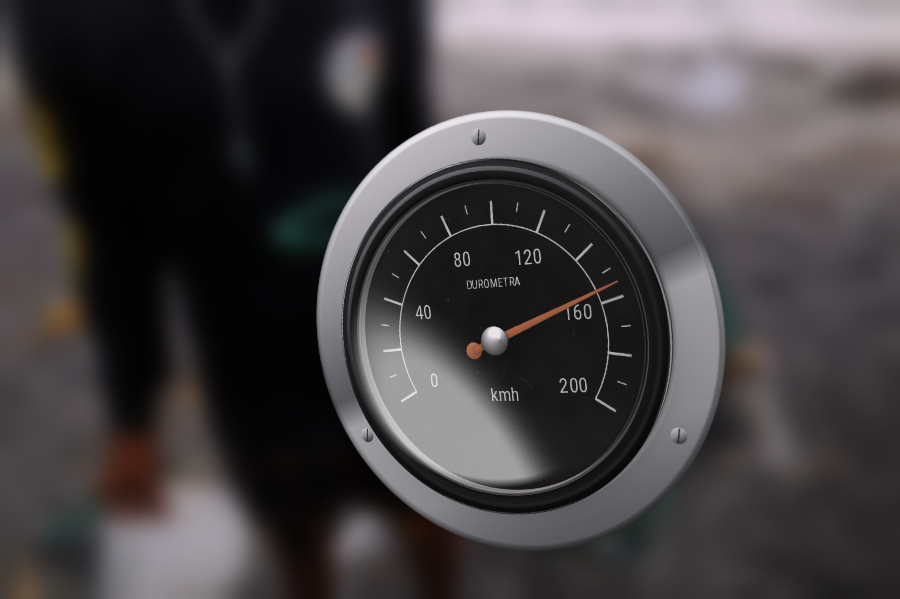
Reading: 155,km/h
